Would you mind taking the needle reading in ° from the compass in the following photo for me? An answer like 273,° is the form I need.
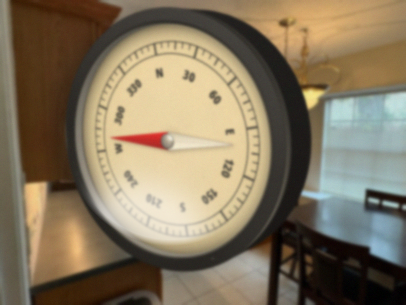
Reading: 280,°
